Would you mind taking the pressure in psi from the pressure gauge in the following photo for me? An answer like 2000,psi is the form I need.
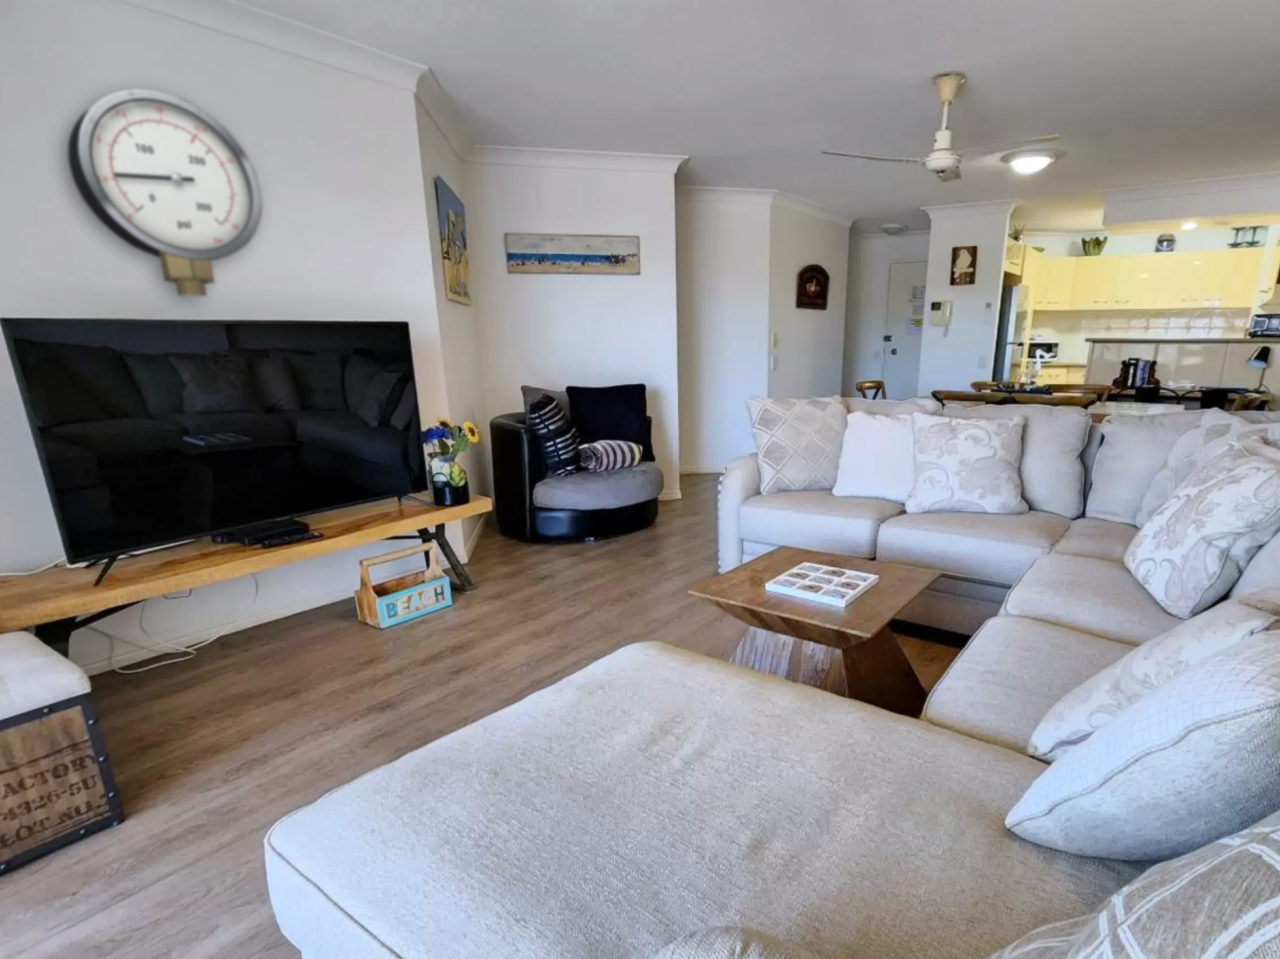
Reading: 40,psi
